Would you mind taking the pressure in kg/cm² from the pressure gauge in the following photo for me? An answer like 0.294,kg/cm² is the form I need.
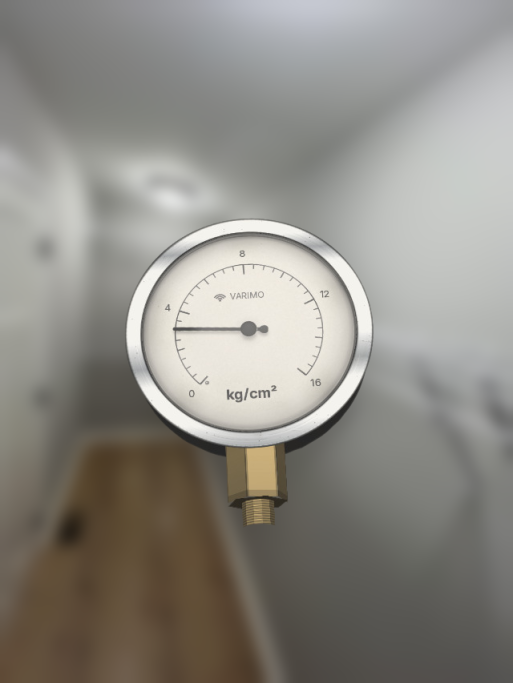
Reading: 3,kg/cm²
